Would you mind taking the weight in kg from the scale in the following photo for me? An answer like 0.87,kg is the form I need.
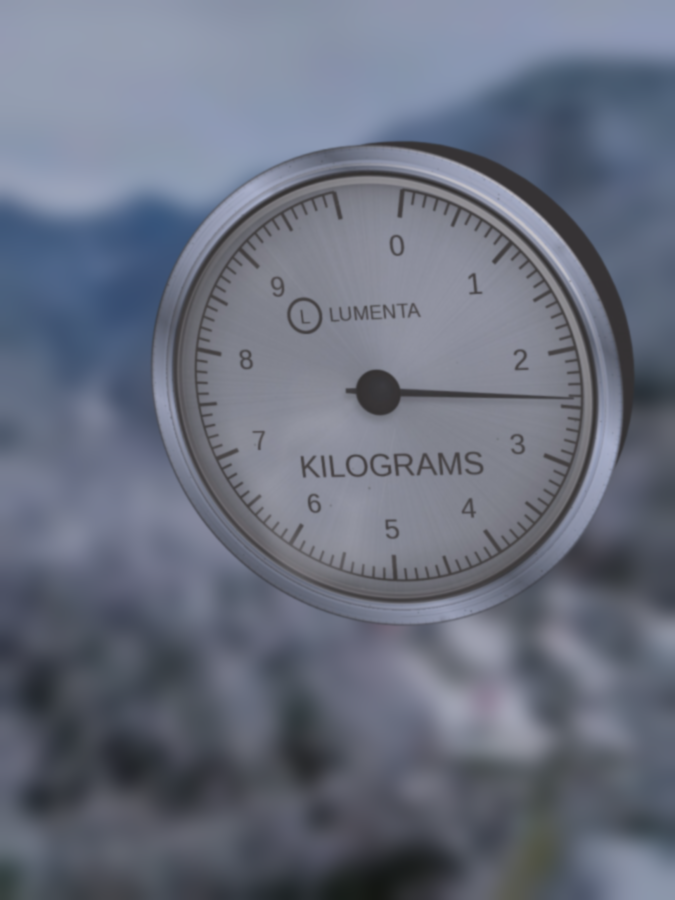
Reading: 2.4,kg
